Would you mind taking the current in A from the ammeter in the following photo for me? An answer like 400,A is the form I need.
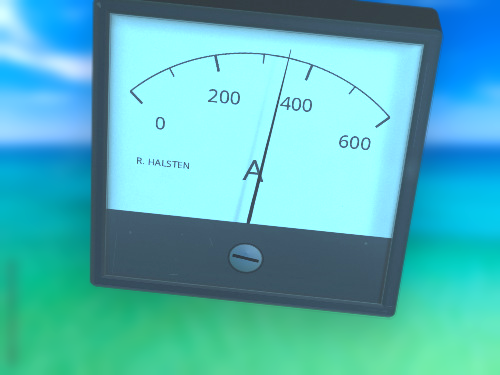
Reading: 350,A
